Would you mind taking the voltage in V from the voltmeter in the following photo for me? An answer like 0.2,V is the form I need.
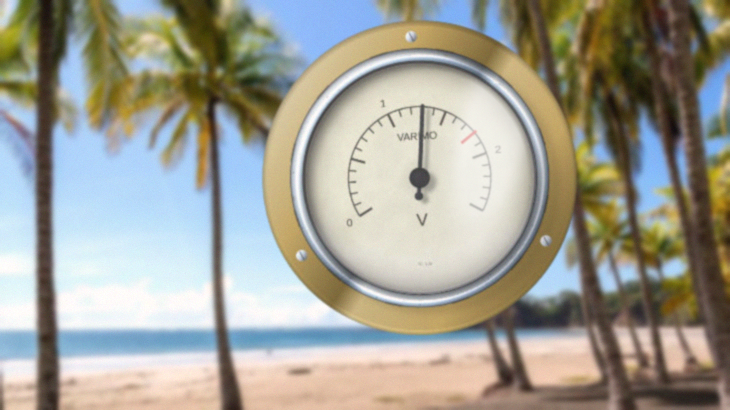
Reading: 1.3,V
